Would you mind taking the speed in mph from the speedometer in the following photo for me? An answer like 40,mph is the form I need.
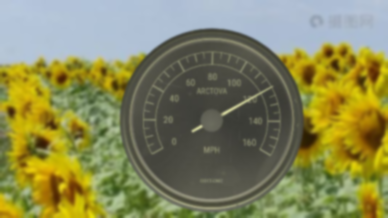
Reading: 120,mph
